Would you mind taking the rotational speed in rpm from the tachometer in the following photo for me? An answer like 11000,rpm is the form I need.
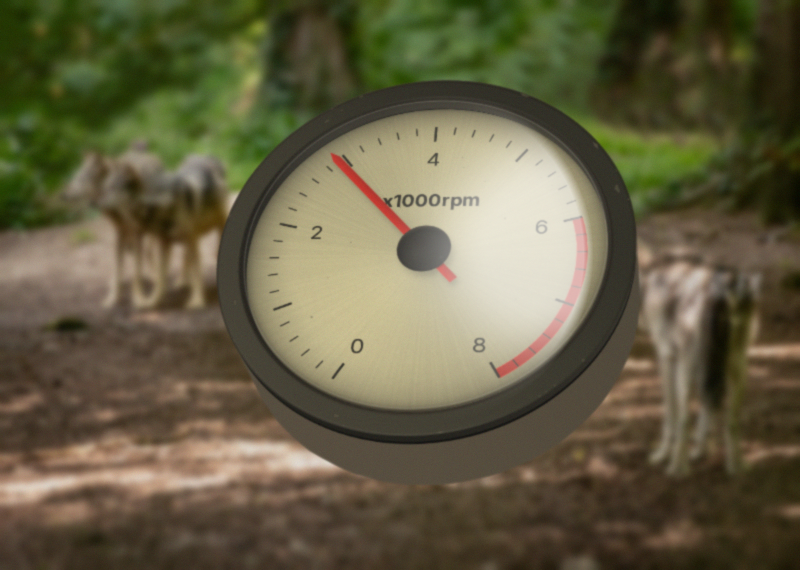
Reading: 2900,rpm
